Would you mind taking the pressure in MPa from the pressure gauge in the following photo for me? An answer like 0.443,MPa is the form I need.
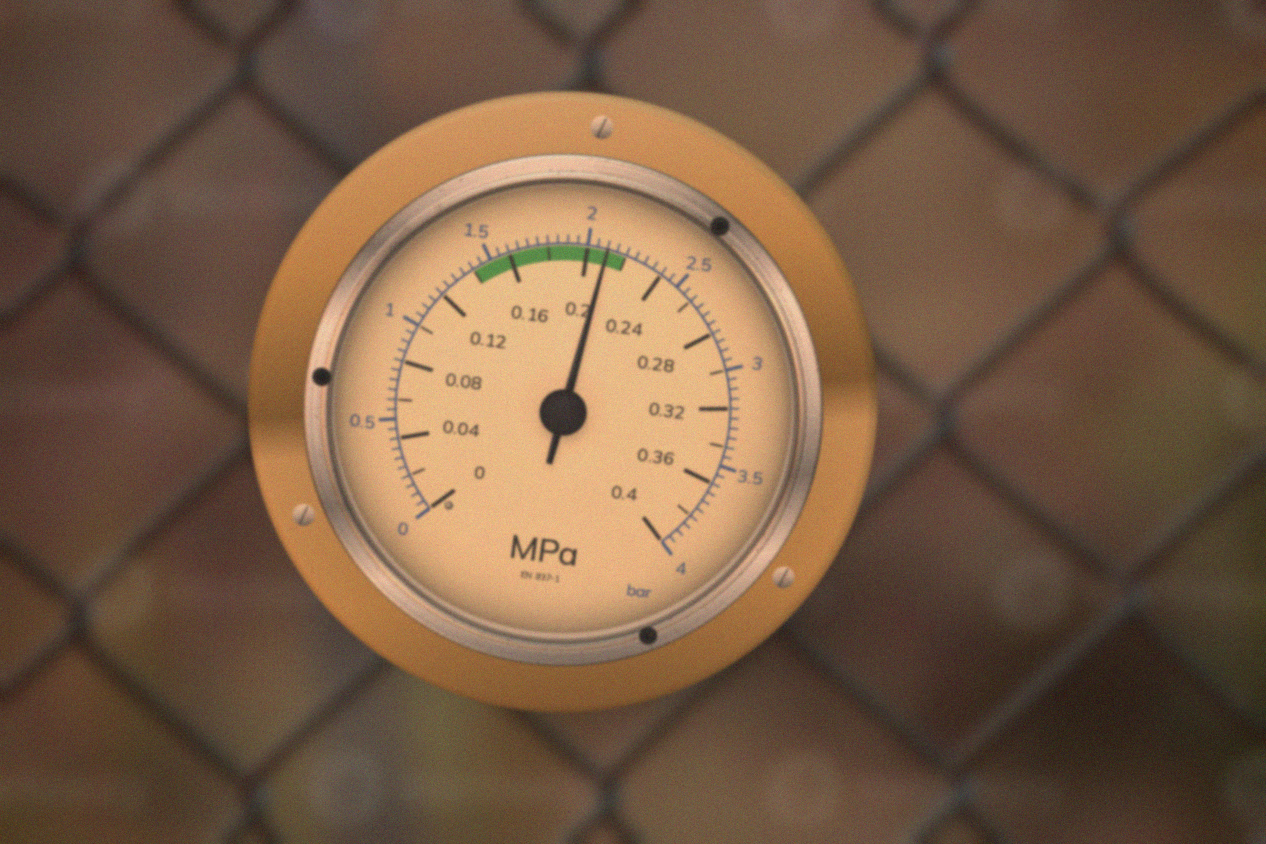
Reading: 0.21,MPa
